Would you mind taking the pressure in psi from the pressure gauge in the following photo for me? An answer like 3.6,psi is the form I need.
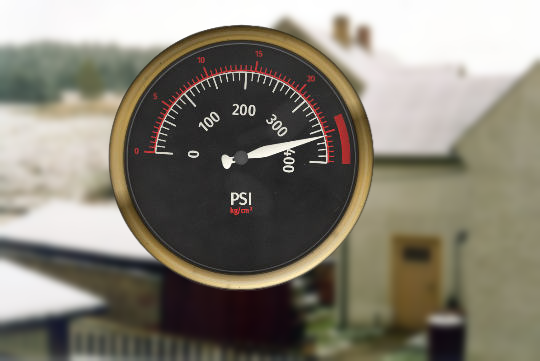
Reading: 360,psi
